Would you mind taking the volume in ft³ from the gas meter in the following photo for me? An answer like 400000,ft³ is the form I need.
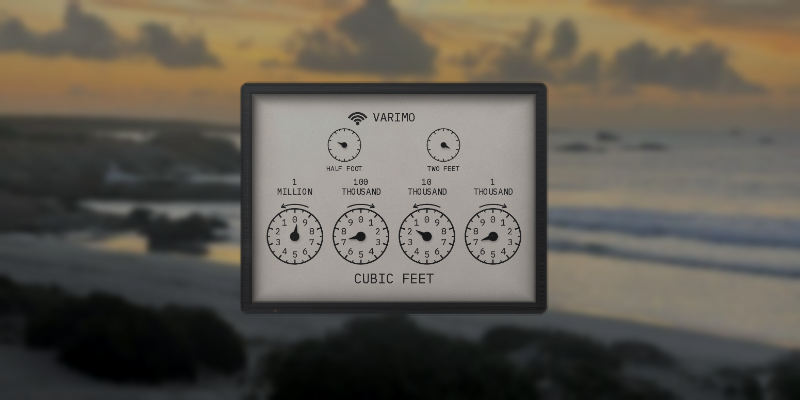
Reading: 971700,ft³
